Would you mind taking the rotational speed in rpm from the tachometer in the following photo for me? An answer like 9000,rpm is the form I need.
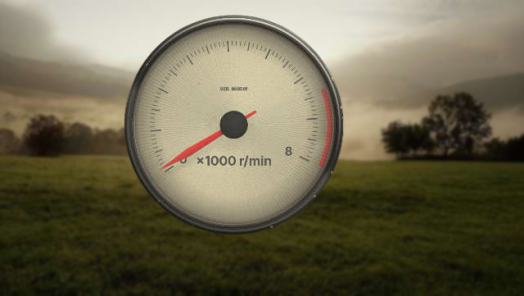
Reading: 100,rpm
